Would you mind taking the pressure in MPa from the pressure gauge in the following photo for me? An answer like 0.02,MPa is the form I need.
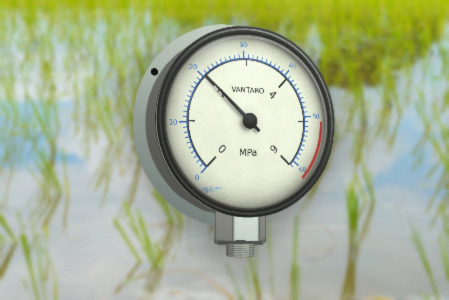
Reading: 2,MPa
